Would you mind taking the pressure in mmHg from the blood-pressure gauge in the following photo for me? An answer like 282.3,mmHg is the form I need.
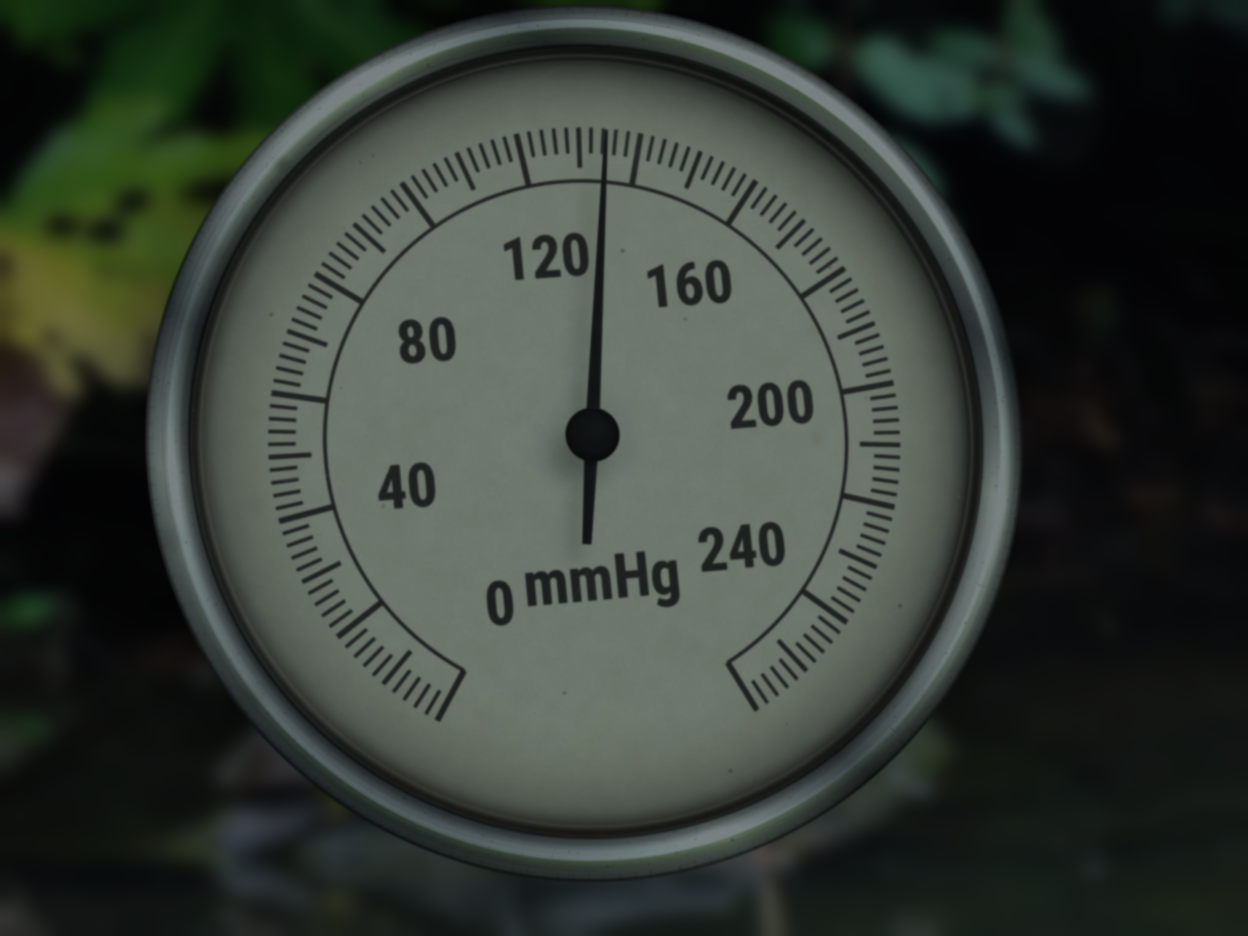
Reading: 134,mmHg
